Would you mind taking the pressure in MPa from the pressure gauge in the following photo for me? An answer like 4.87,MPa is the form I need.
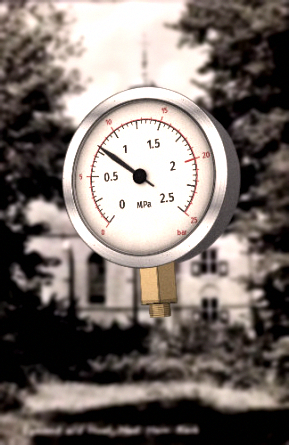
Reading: 0.8,MPa
